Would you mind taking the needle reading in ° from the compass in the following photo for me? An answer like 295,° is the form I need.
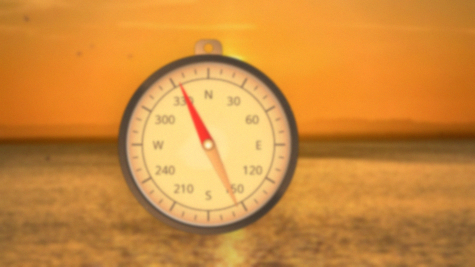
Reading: 335,°
